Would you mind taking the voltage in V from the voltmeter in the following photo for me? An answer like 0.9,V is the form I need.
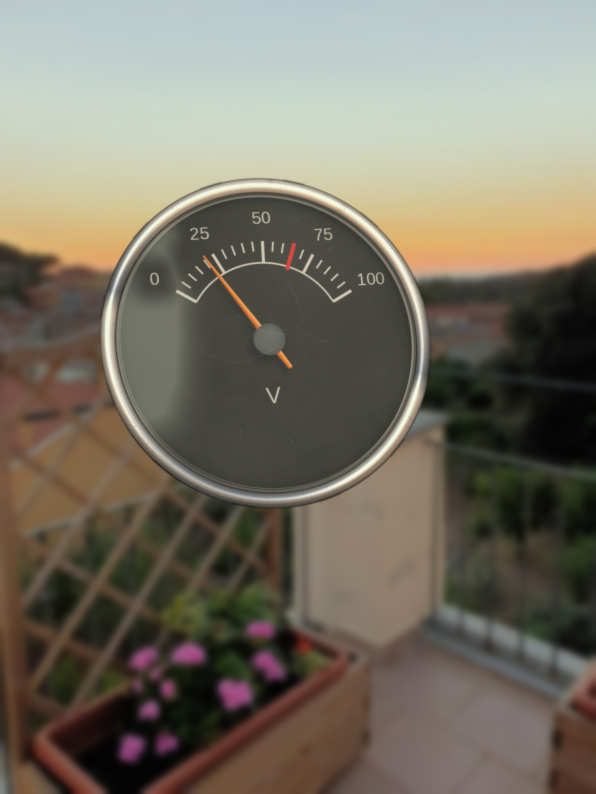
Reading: 20,V
